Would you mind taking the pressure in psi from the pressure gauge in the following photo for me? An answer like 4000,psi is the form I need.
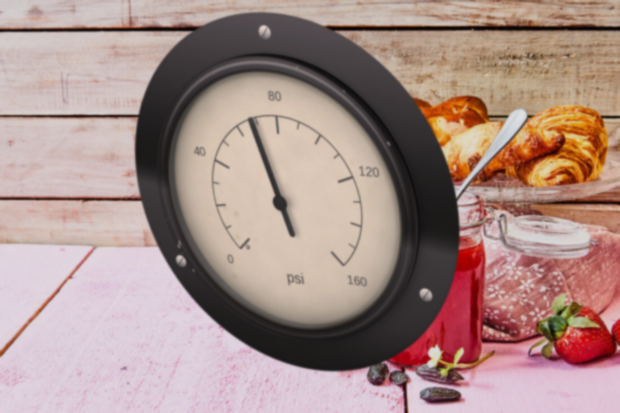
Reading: 70,psi
